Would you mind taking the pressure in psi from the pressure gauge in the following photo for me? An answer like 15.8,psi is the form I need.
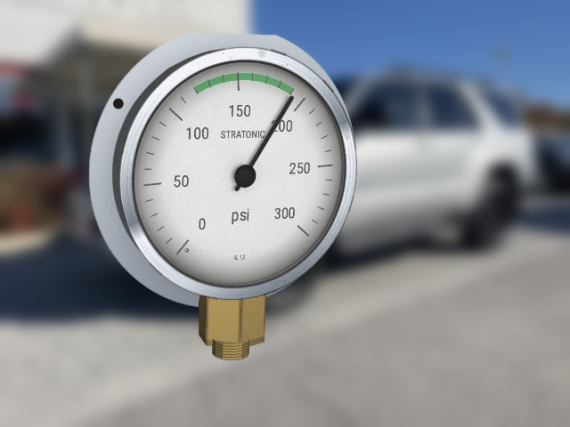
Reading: 190,psi
